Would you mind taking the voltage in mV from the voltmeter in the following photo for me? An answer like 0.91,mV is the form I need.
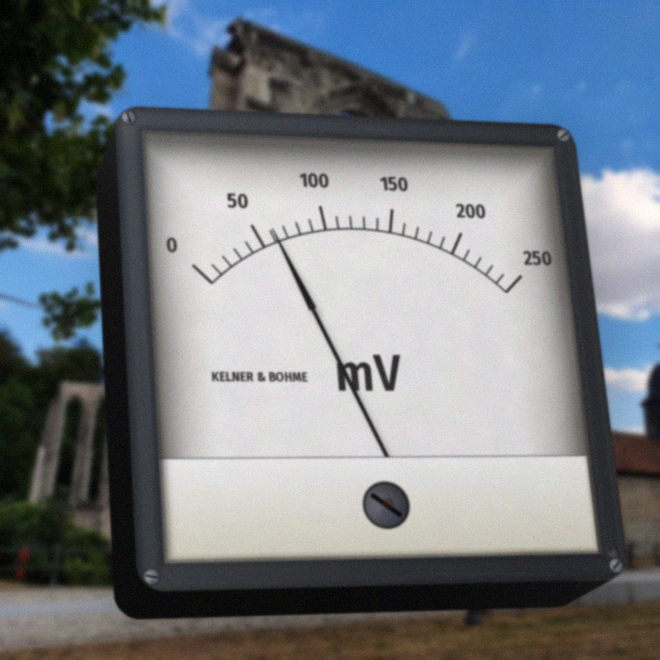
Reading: 60,mV
